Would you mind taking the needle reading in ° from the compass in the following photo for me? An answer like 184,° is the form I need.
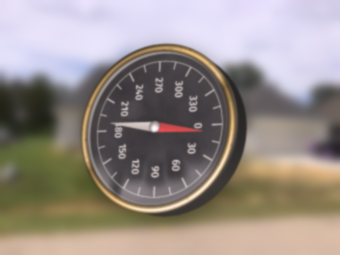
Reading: 7.5,°
